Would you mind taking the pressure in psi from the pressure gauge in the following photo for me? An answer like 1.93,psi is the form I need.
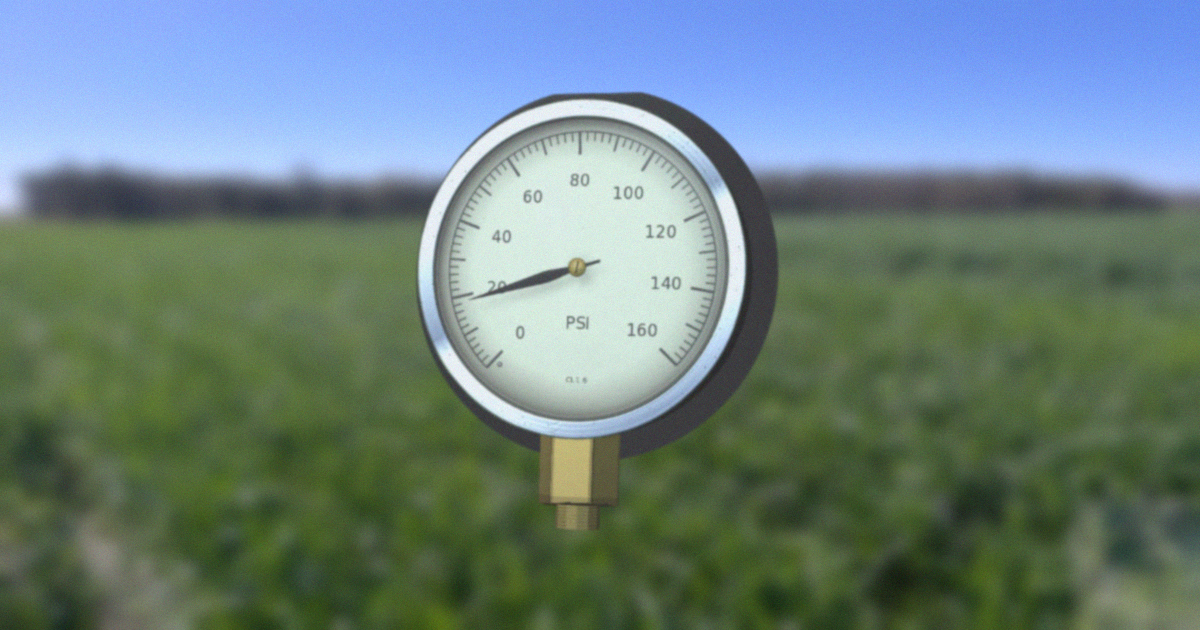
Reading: 18,psi
